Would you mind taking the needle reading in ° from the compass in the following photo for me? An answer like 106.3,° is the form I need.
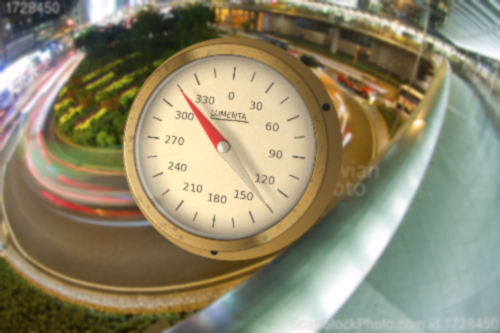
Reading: 315,°
